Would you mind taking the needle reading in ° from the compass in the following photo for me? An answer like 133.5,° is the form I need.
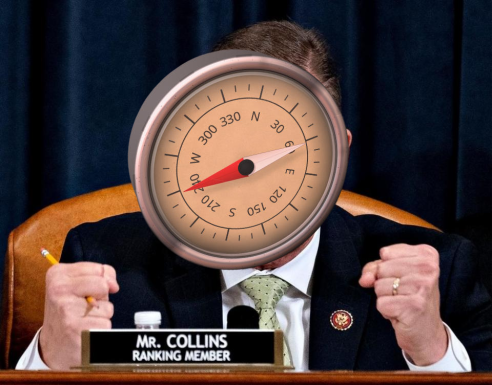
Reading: 240,°
